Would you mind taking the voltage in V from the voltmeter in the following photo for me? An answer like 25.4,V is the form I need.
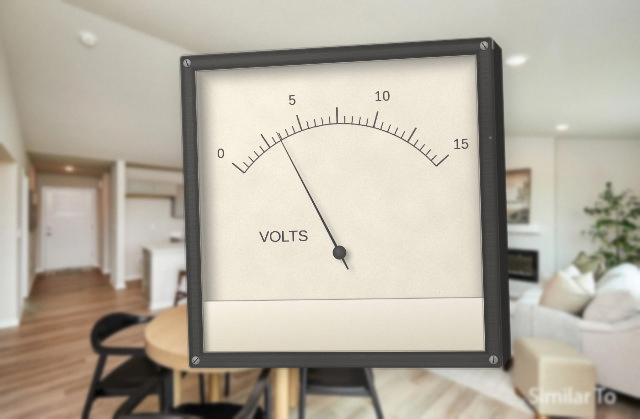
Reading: 3.5,V
